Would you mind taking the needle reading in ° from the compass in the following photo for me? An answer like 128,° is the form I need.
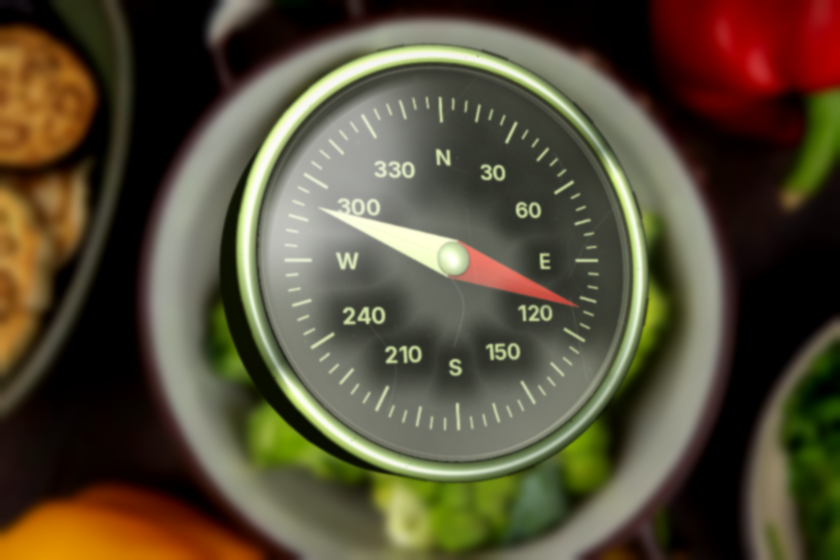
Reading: 110,°
